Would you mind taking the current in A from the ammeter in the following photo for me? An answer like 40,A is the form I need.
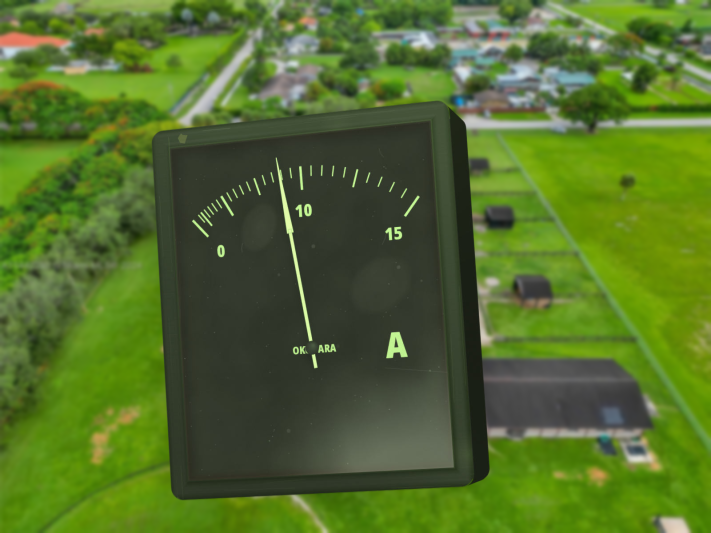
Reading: 9,A
